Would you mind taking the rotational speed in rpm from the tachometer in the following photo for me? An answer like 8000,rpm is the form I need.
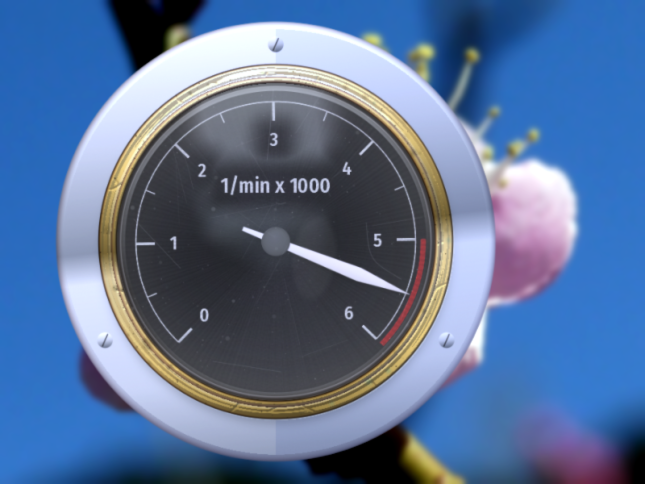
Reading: 5500,rpm
